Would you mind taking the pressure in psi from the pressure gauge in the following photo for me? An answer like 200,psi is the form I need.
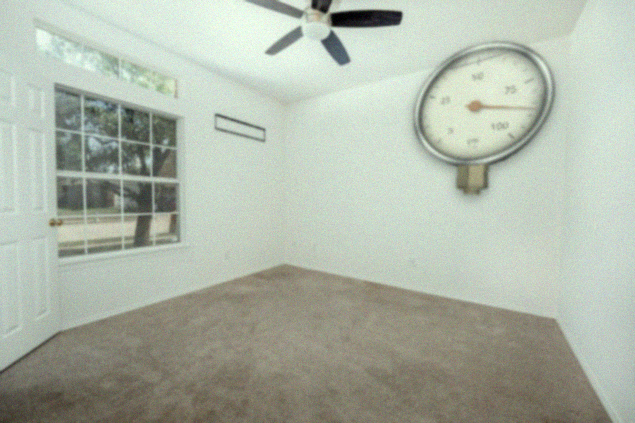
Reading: 87.5,psi
